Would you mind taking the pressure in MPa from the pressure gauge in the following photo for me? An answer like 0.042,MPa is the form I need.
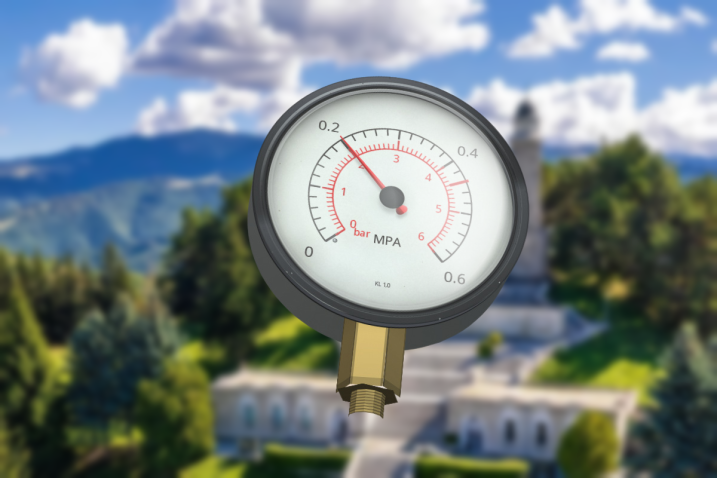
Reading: 0.2,MPa
